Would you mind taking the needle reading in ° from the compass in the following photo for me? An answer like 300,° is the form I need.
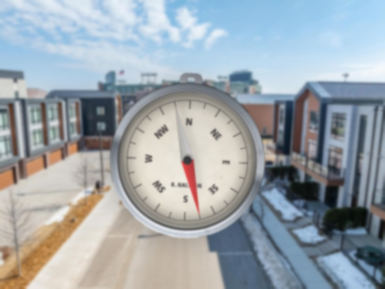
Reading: 165,°
